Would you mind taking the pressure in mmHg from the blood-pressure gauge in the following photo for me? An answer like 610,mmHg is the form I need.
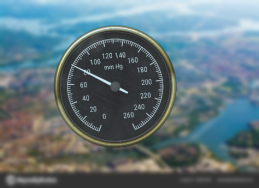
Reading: 80,mmHg
